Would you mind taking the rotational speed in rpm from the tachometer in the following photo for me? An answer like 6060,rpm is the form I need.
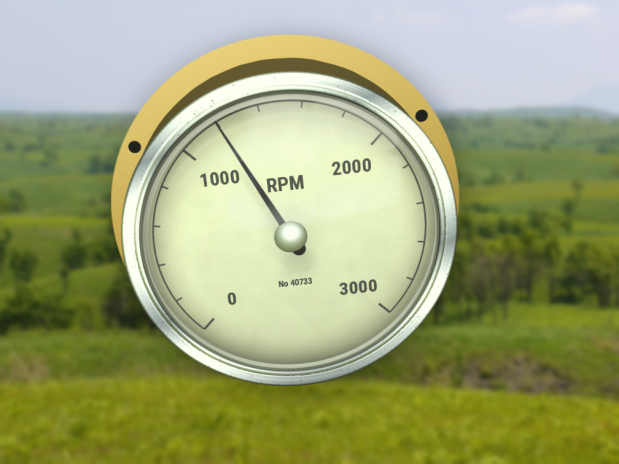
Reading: 1200,rpm
